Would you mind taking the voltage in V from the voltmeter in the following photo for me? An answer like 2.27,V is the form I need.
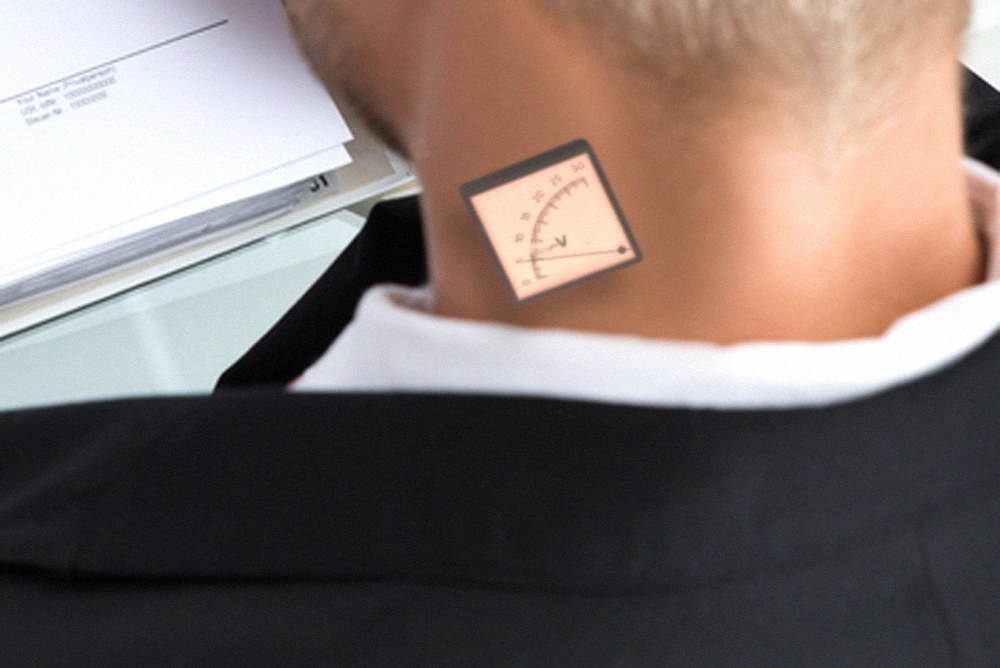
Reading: 5,V
